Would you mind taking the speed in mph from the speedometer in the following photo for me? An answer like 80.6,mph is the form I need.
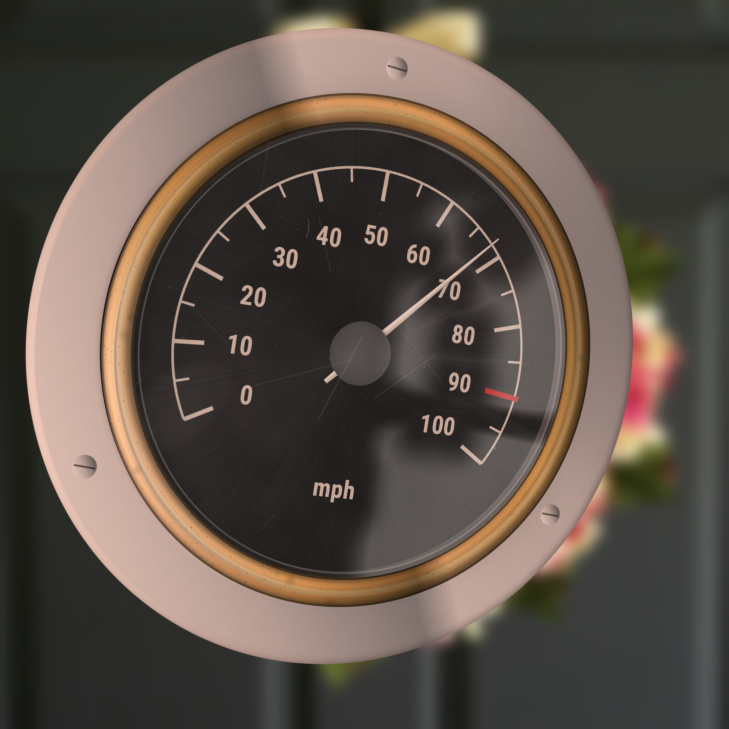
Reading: 67.5,mph
